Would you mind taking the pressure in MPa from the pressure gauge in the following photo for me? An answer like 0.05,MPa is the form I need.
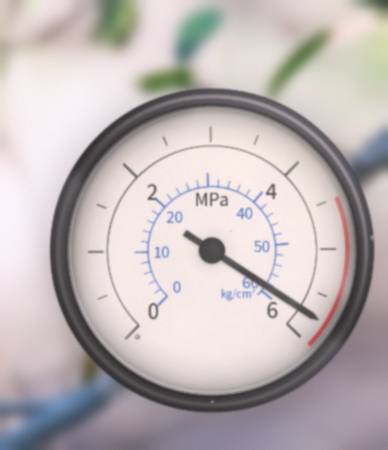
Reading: 5.75,MPa
